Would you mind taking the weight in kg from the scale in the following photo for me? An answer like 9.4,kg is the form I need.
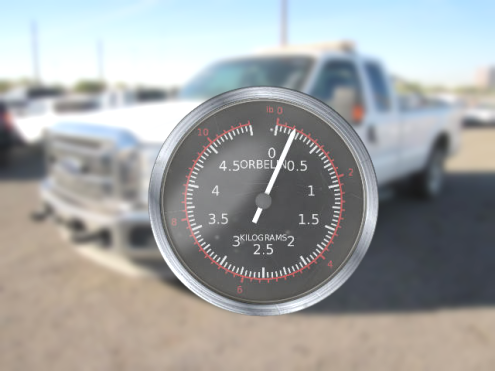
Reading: 0.2,kg
